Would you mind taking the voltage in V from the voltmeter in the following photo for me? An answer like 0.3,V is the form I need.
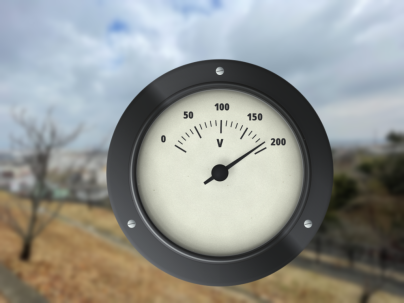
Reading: 190,V
